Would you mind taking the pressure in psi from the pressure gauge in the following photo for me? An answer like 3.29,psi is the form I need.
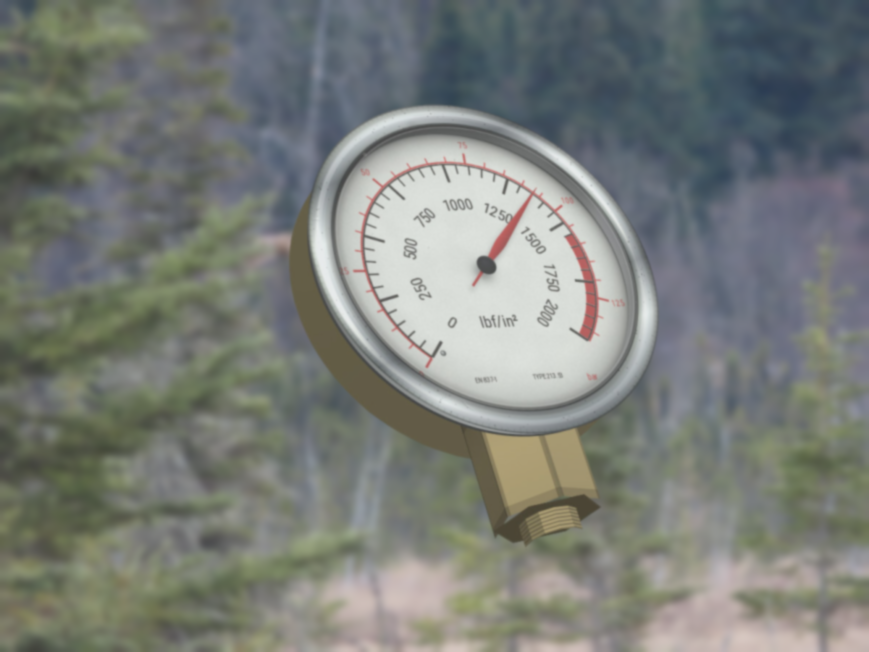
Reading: 1350,psi
